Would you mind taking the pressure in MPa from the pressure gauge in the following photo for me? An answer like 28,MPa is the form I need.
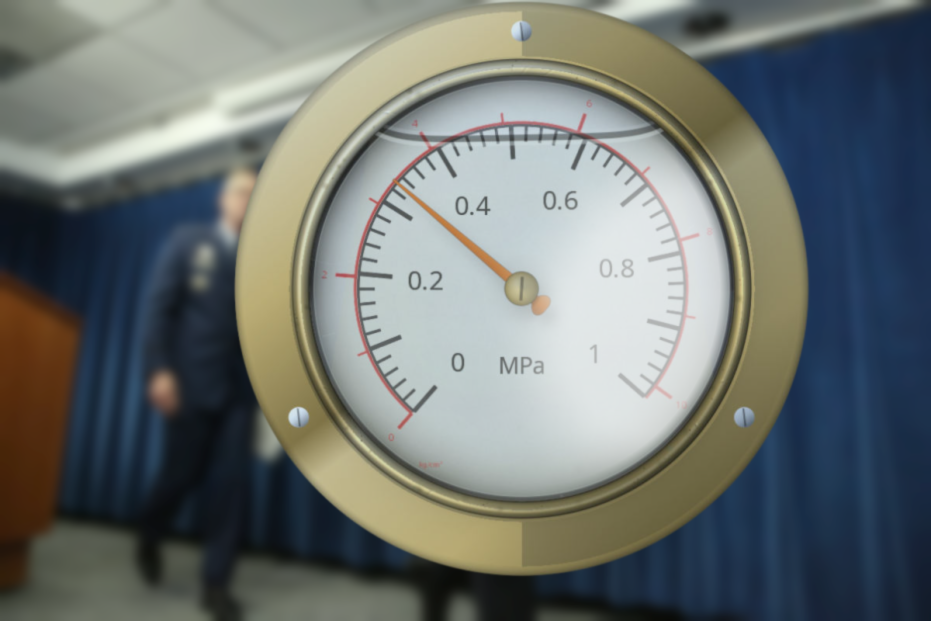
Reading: 0.33,MPa
